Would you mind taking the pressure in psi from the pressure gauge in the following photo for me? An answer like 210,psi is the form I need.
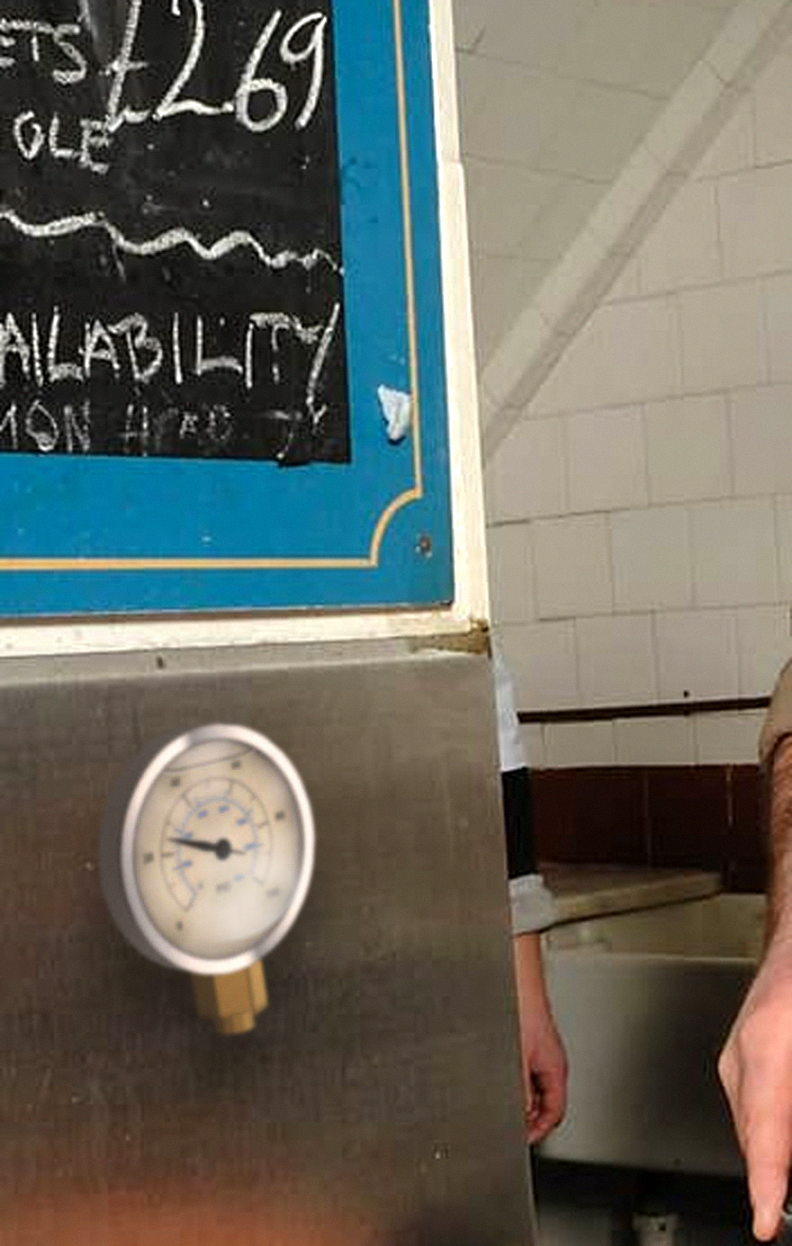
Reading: 25,psi
